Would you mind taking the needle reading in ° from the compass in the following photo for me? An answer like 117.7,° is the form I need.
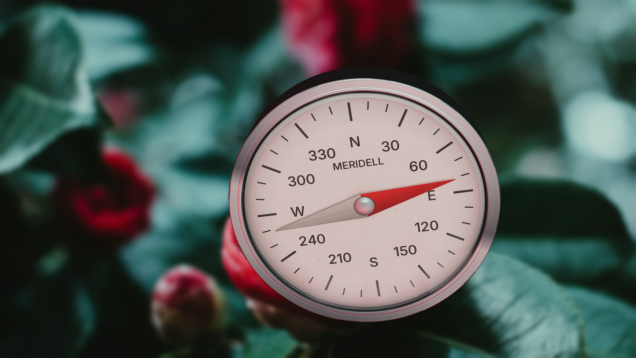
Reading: 80,°
